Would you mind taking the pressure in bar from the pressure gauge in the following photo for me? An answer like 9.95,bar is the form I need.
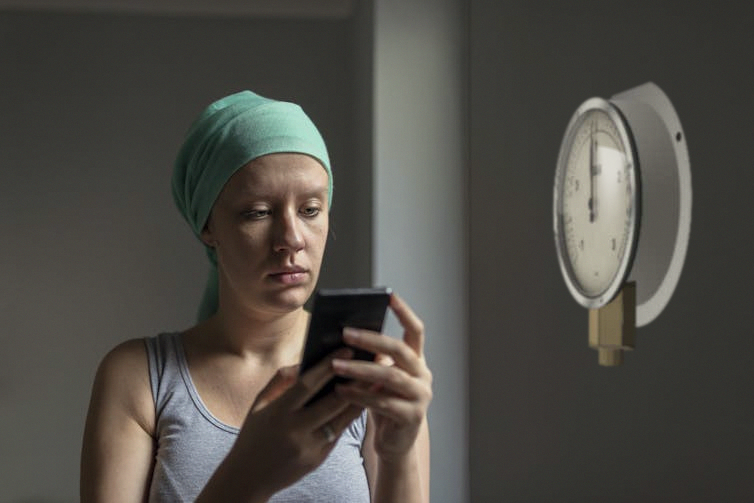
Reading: 1,bar
